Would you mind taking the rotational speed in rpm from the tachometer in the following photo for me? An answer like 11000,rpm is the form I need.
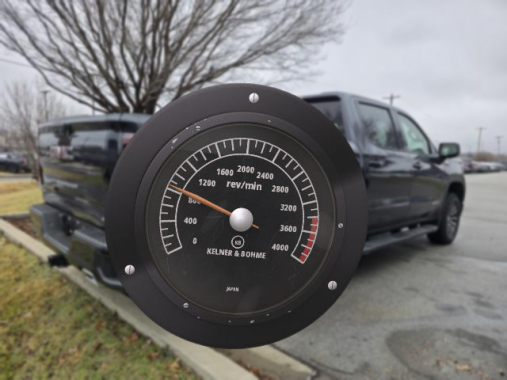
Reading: 850,rpm
